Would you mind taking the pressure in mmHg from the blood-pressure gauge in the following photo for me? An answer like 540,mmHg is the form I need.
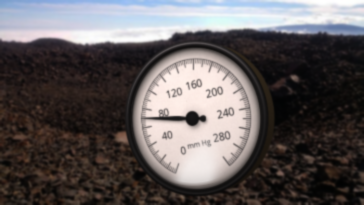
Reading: 70,mmHg
